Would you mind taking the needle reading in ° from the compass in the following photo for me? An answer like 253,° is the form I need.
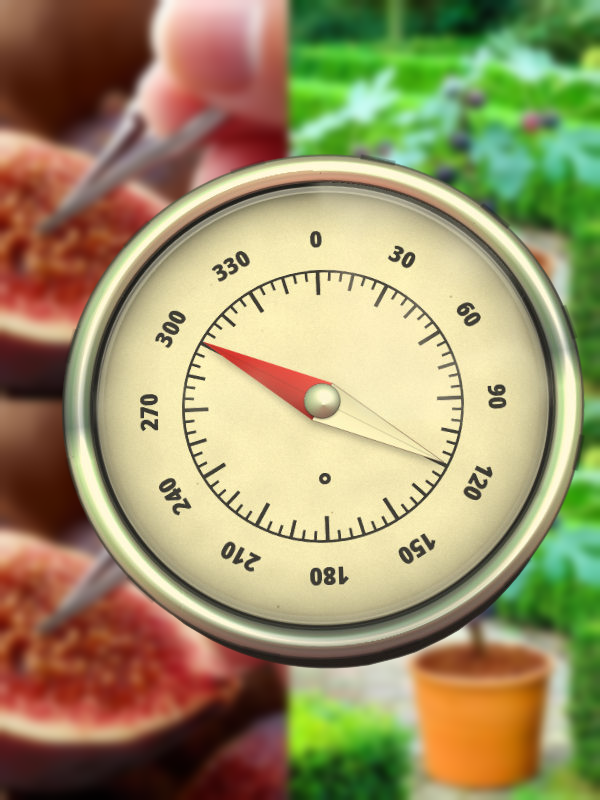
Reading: 300,°
